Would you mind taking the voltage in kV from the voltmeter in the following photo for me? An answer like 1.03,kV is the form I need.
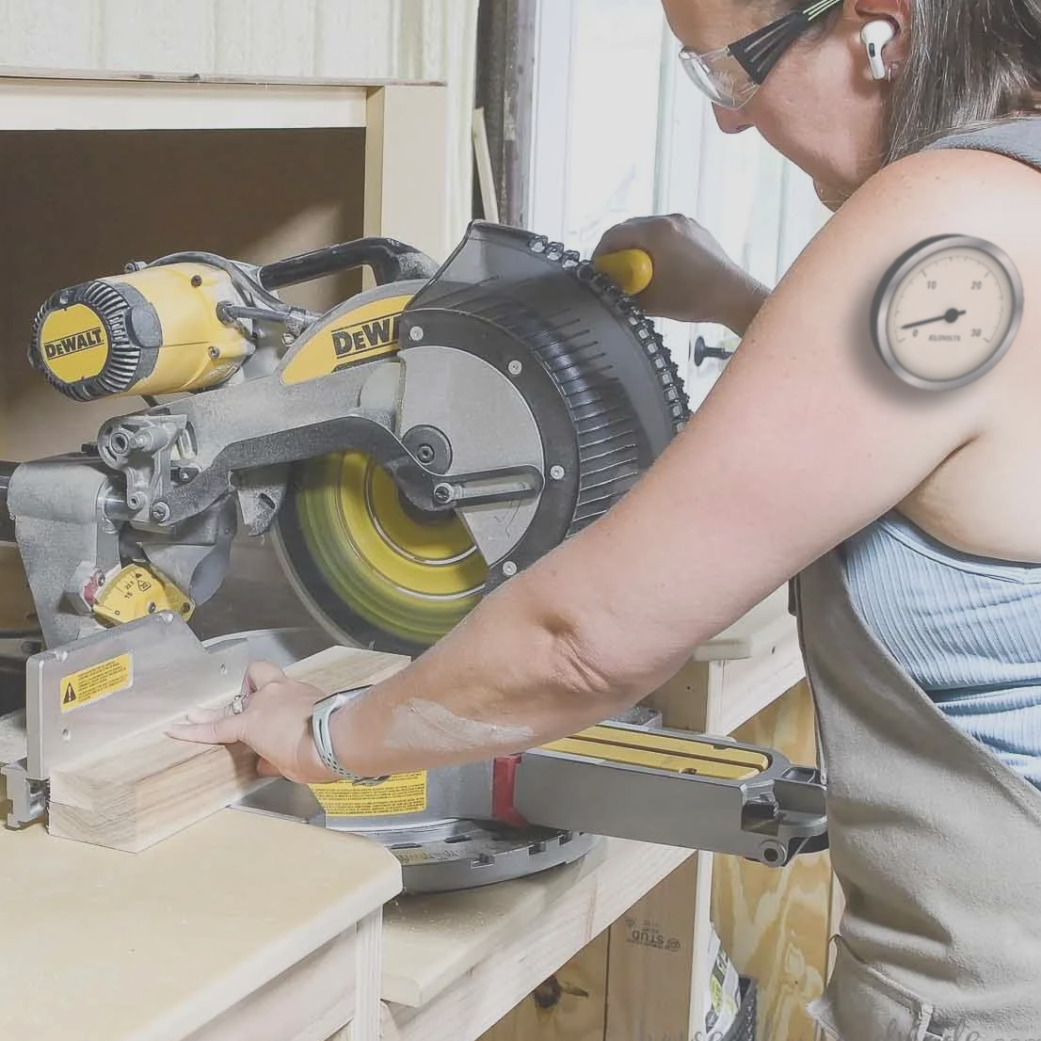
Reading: 2,kV
